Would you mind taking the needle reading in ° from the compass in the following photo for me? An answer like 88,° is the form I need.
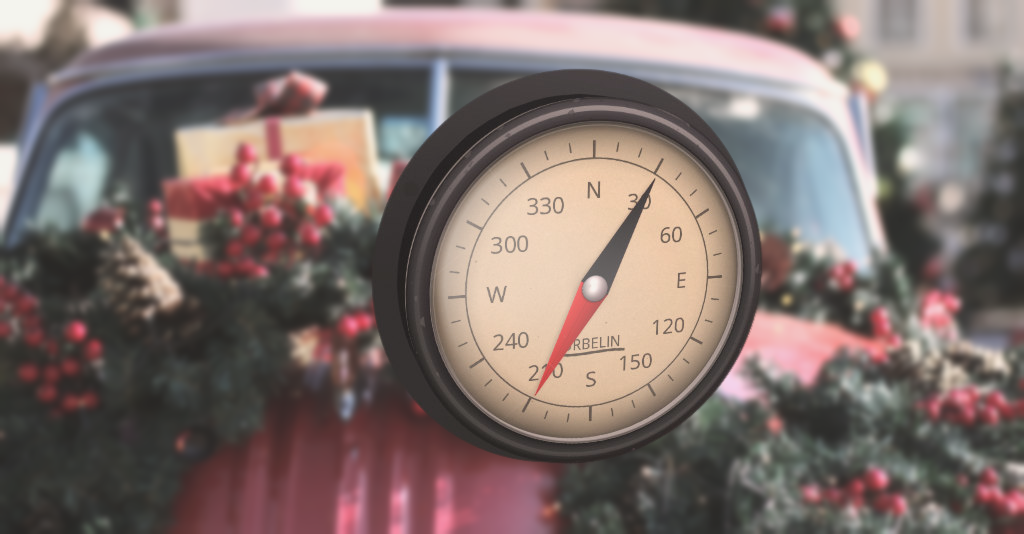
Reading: 210,°
